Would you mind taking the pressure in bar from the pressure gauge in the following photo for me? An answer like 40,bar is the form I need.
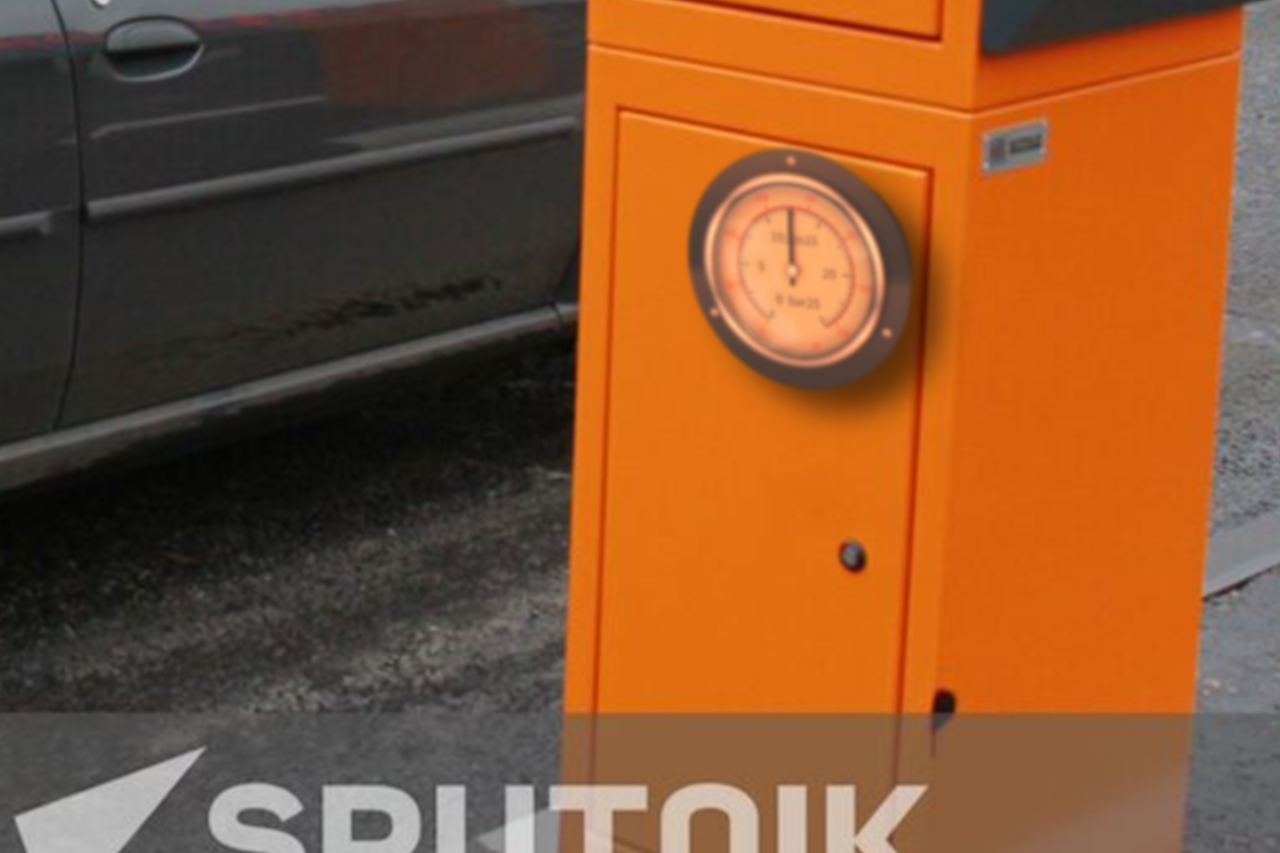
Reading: 12.5,bar
